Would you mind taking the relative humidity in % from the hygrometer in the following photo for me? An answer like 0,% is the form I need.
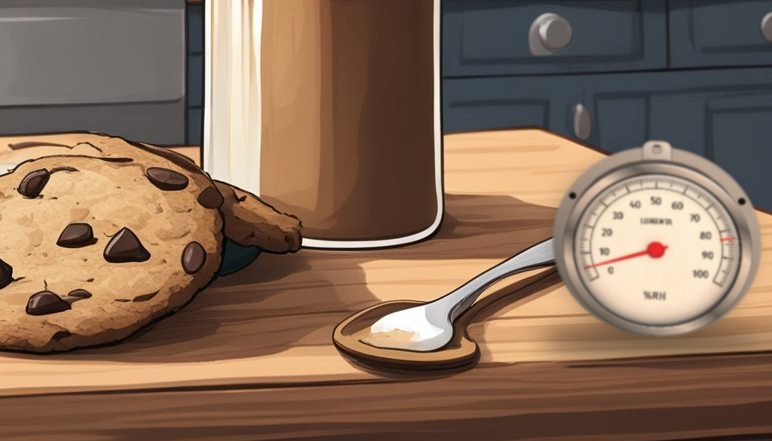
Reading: 5,%
